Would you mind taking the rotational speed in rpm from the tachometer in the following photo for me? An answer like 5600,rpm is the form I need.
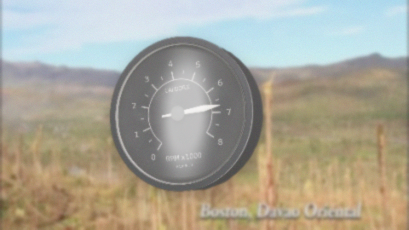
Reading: 6750,rpm
